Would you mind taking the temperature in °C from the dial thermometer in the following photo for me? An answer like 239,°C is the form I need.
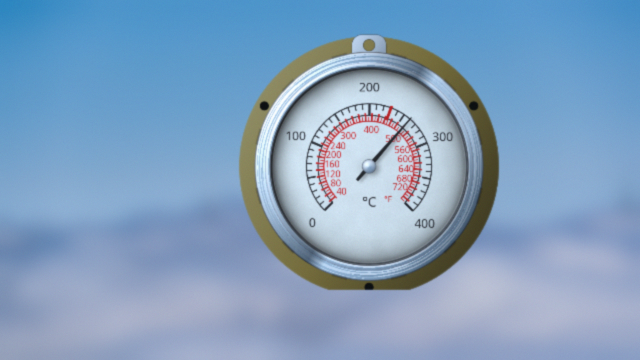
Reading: 260,°C
